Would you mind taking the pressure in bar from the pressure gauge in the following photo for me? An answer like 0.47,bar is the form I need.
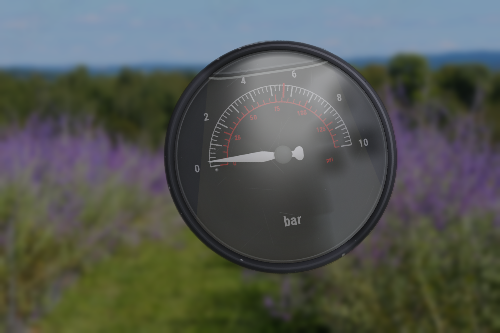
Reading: 0.2,bar
